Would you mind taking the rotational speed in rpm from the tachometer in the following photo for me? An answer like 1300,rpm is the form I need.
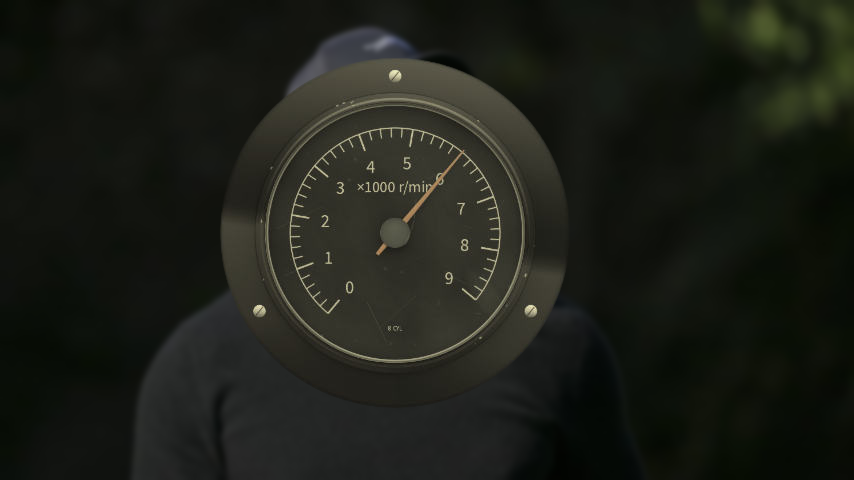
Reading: 6000,rpm
